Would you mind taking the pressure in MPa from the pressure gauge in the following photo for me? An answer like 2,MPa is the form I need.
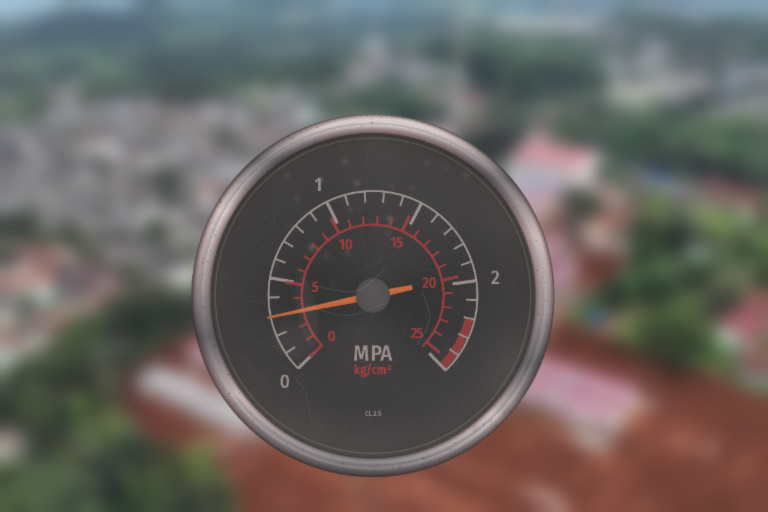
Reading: 0.3,MPa
